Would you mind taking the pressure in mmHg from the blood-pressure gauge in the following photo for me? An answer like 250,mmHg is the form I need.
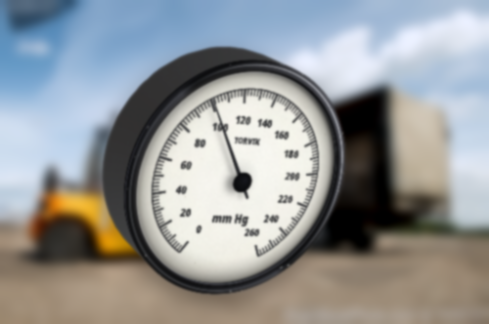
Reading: 100,mmHg
